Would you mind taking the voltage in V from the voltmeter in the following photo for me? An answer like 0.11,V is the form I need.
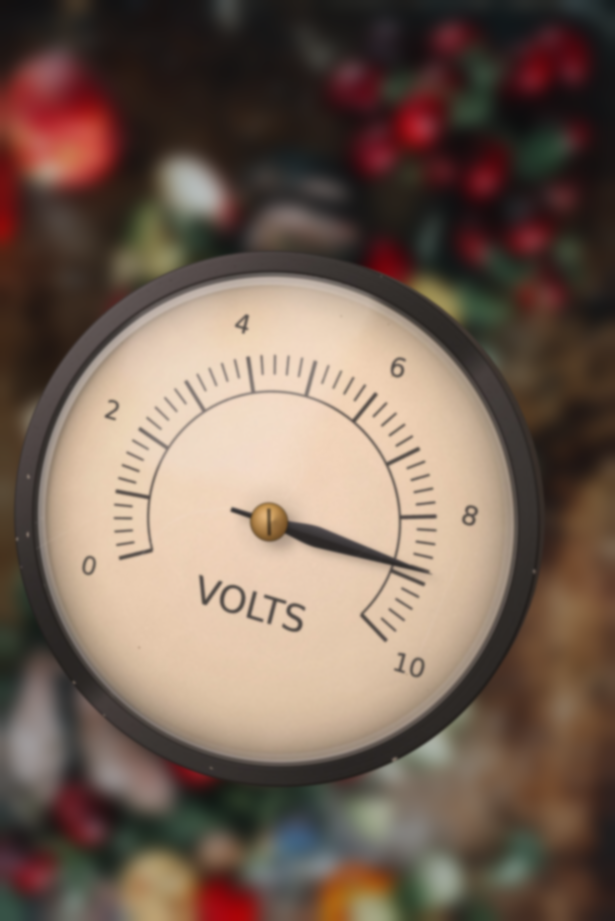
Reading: 8.8,V
